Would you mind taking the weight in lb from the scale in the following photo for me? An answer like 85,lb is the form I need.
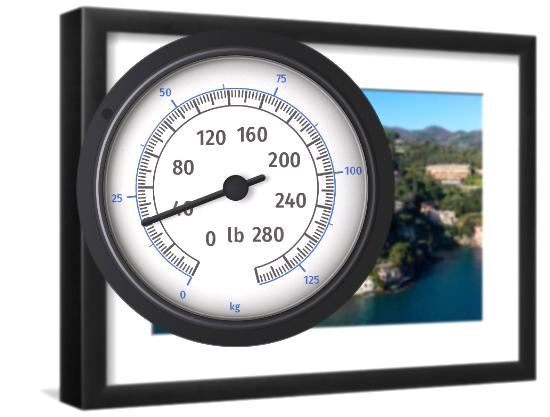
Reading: 40,lb
